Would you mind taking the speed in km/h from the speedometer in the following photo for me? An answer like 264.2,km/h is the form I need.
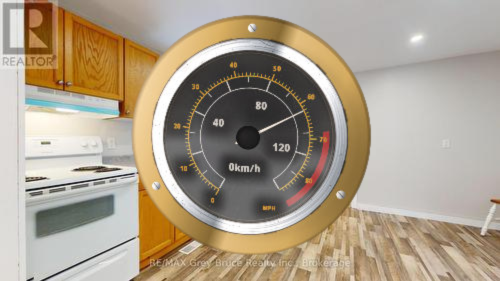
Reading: 100,km/h
